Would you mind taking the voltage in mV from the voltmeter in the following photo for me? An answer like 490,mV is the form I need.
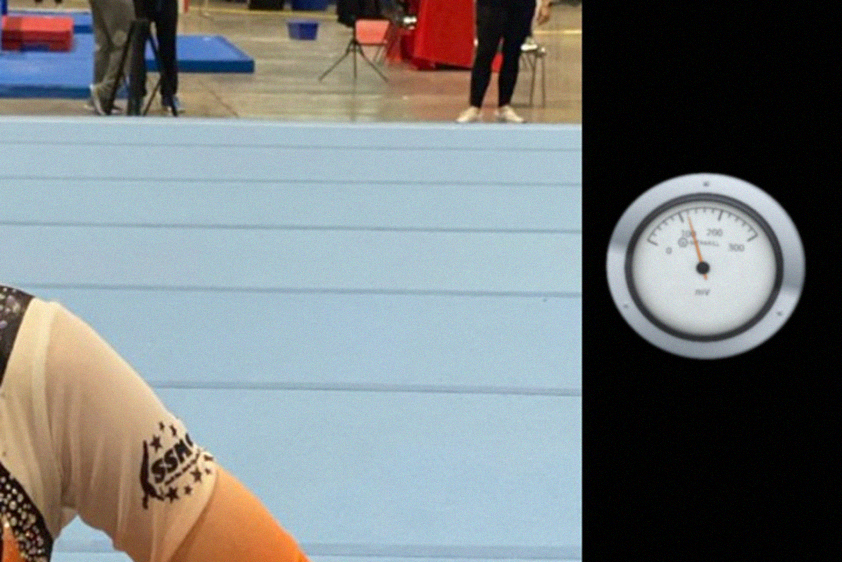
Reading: 120,mV
